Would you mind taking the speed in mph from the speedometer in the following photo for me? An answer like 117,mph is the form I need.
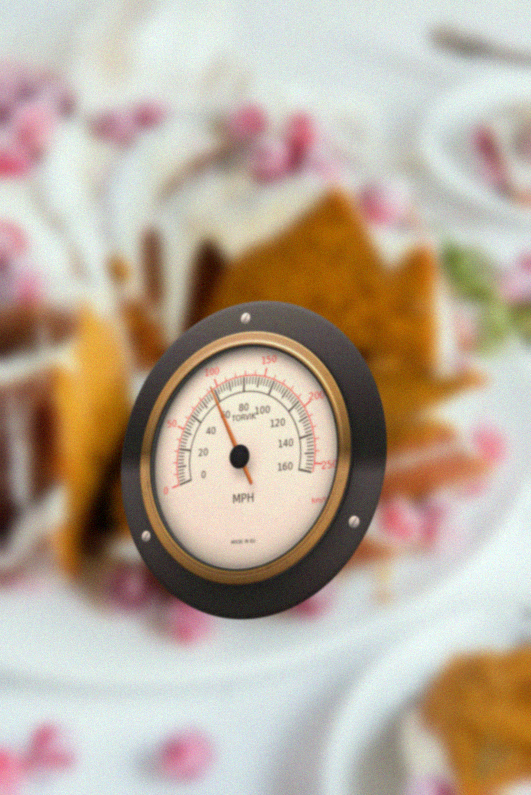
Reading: 60,mph
